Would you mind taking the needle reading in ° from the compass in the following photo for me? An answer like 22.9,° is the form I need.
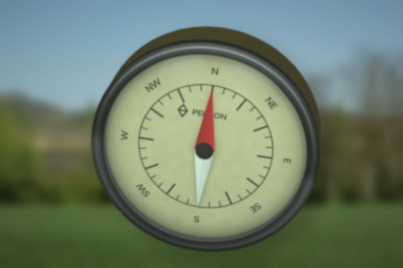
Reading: 0,°
